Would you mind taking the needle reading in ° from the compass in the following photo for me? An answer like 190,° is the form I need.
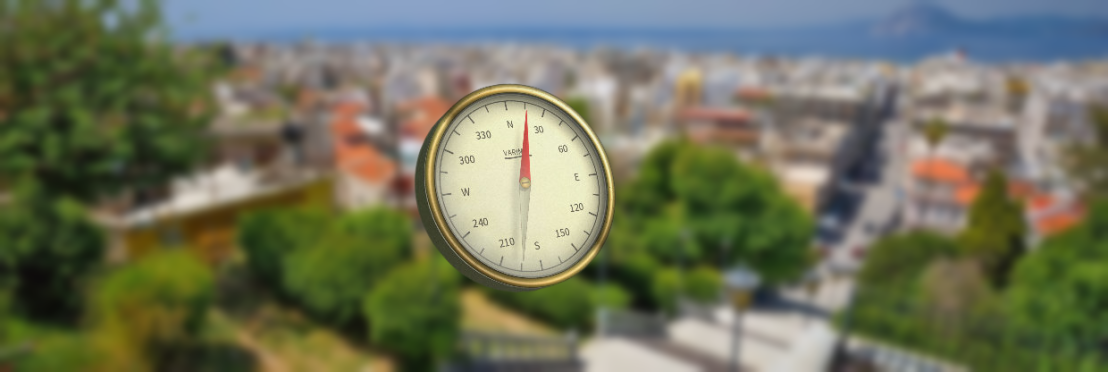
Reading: 15,°
